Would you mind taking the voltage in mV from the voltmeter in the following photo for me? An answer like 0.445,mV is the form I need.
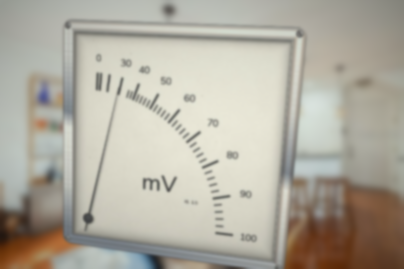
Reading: 30,mV
